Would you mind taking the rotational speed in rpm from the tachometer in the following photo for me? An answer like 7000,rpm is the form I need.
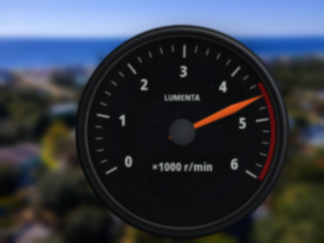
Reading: 4600,rpm
